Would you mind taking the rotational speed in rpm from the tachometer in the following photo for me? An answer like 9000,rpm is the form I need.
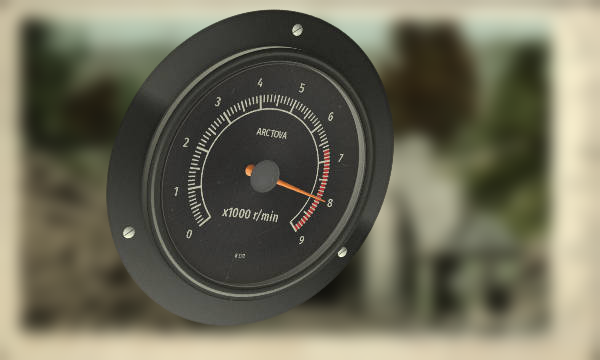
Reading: 8000,rpm
